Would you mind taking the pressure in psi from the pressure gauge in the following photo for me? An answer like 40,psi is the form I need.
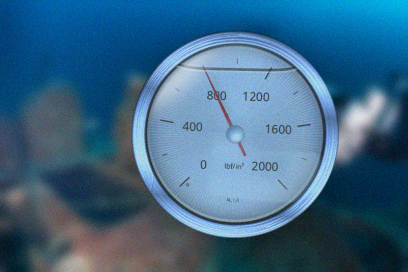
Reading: 800,psi
